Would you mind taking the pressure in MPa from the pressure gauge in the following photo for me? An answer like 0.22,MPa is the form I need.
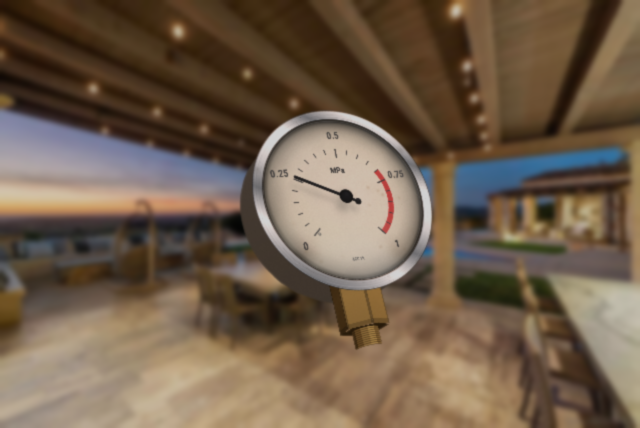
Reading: 0.25,MPa
